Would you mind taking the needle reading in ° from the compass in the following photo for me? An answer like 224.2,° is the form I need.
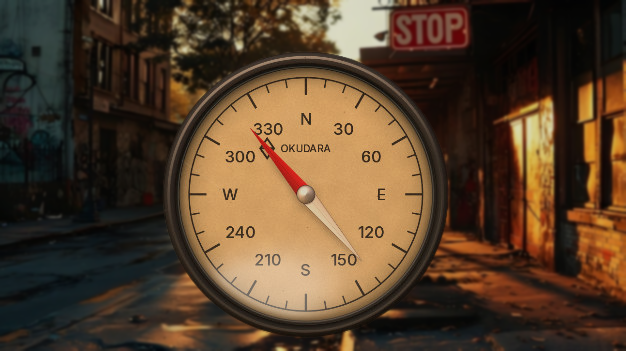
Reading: 320,°
